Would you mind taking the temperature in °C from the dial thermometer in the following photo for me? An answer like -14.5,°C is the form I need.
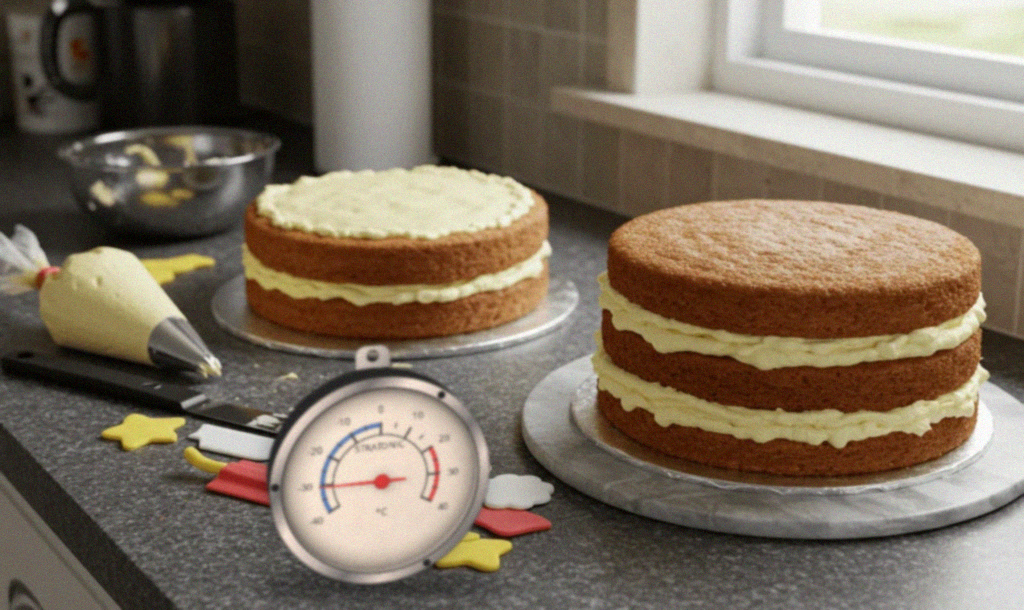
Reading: -30,°C
